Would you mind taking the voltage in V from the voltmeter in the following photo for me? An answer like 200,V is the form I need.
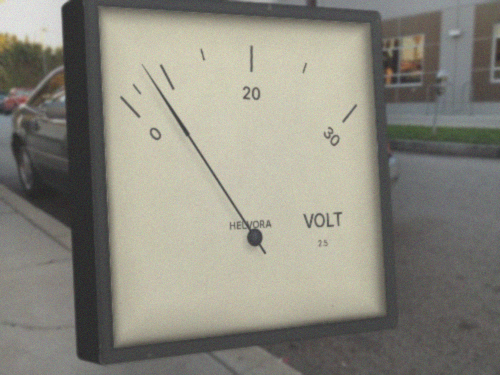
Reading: 7.5,V
